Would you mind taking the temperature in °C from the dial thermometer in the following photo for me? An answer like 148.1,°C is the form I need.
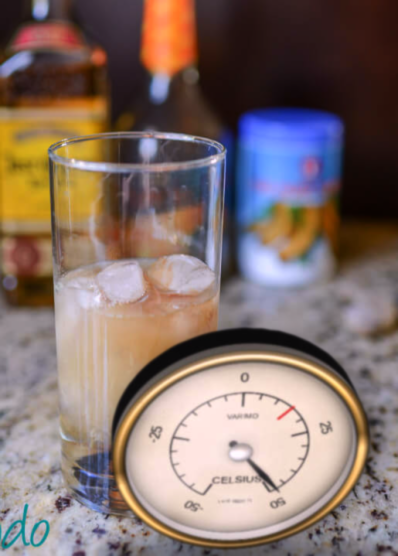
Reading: 47.5,°C
